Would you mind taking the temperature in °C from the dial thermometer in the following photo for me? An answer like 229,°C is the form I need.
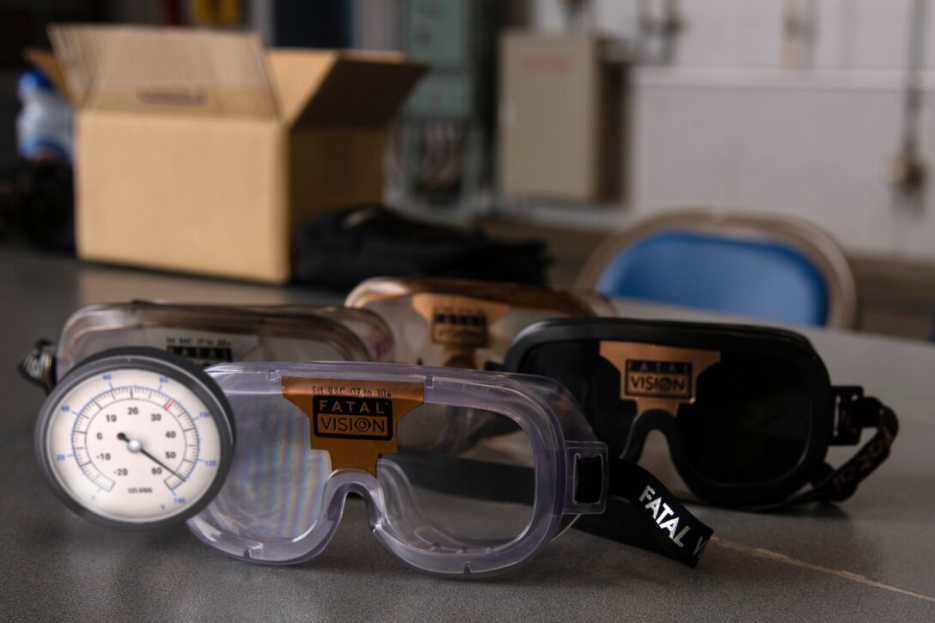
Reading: 55,°C
